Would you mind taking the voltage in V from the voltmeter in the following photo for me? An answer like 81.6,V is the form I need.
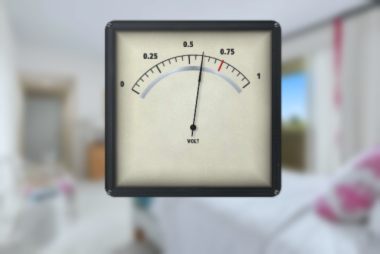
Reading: 0.6,V
